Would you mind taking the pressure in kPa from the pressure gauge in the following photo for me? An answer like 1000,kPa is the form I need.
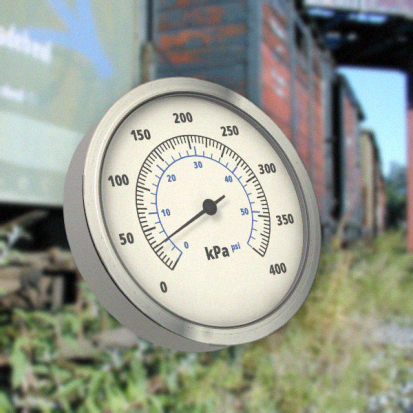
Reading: 30,kPa
